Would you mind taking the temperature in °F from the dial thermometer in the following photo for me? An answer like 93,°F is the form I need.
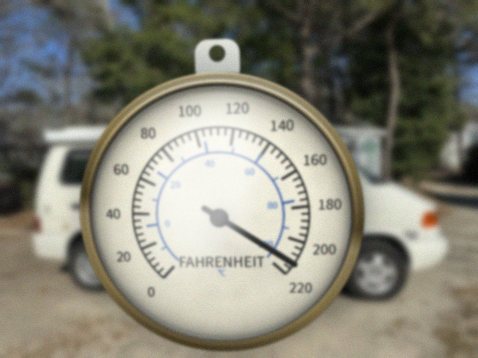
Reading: 212,°F
